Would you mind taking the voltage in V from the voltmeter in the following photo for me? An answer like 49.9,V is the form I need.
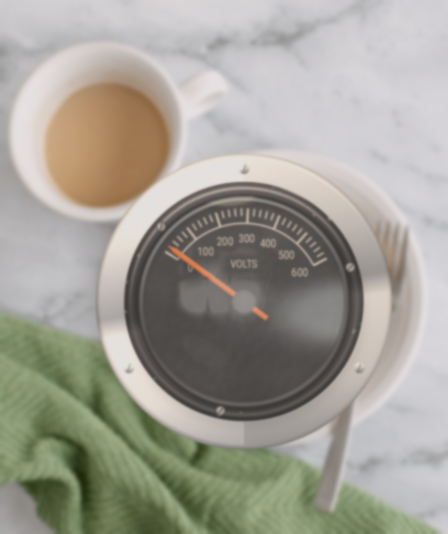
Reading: 20,V
